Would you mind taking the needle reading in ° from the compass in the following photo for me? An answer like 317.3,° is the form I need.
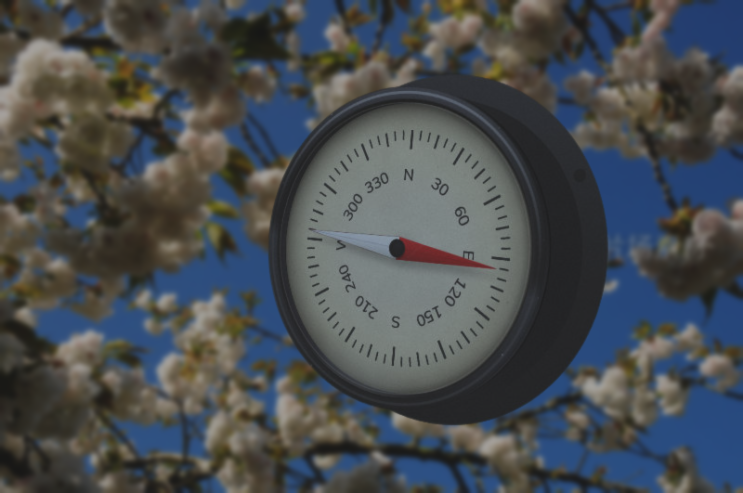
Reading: 95,°
